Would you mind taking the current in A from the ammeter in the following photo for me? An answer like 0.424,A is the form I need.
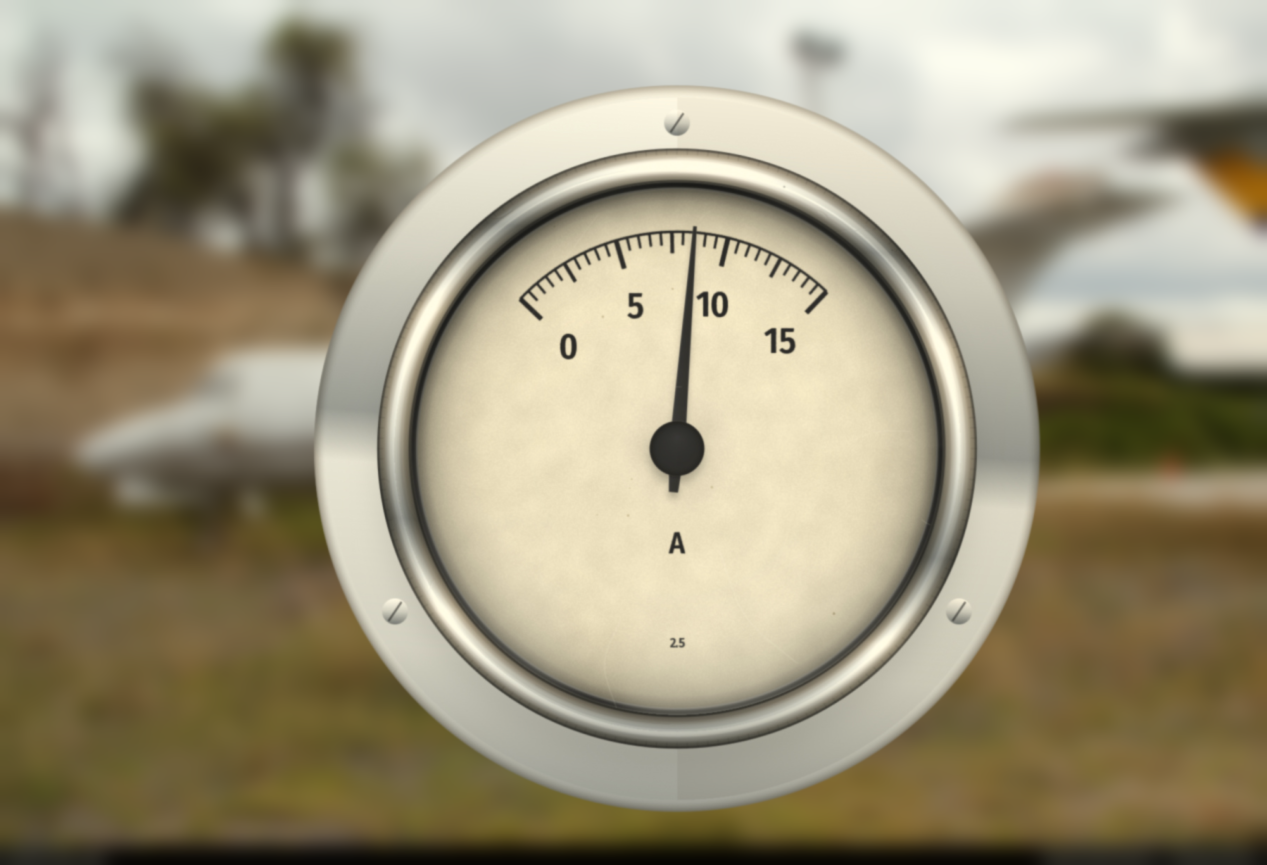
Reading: 8.5,A
